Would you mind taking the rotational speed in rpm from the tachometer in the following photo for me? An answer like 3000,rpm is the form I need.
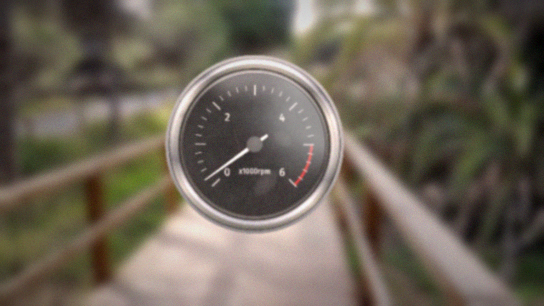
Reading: 200,rpm
